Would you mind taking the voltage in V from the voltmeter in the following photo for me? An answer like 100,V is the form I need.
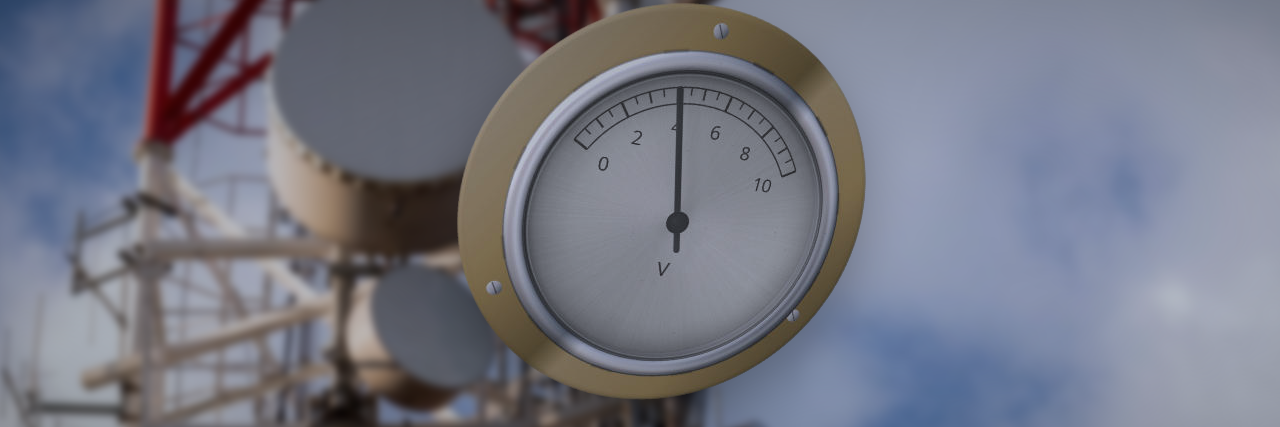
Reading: 4,V
